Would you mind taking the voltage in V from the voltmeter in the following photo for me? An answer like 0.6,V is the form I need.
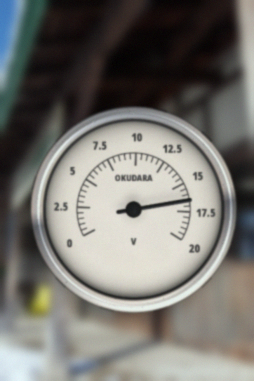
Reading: 16.5,V
